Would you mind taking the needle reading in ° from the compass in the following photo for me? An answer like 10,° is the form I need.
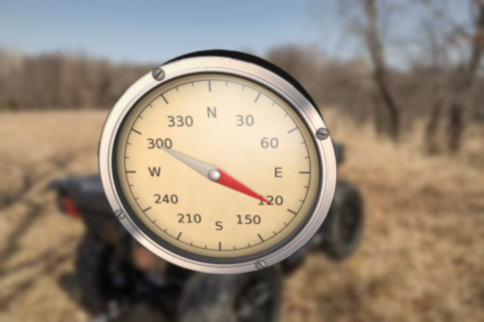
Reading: 120,°
